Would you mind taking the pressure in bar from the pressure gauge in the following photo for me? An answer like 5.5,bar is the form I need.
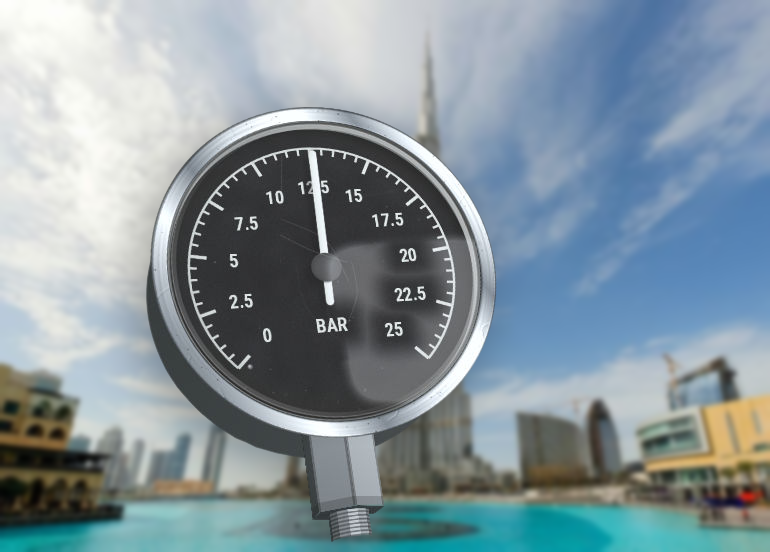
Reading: 12.5,bar
